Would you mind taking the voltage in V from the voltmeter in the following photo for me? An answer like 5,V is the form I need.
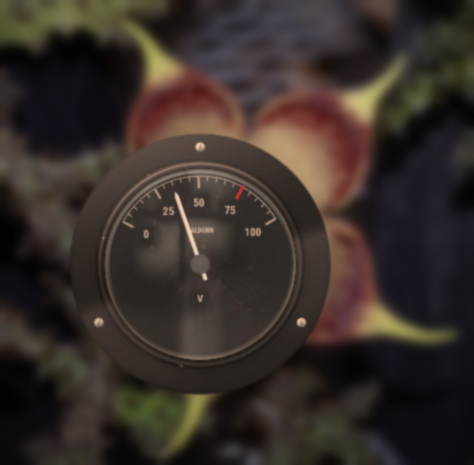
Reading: 35,V
